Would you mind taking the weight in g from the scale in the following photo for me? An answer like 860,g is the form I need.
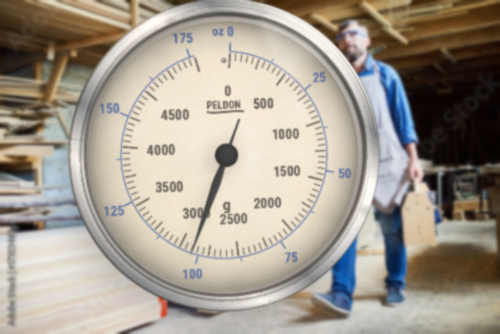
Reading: 2900,g
